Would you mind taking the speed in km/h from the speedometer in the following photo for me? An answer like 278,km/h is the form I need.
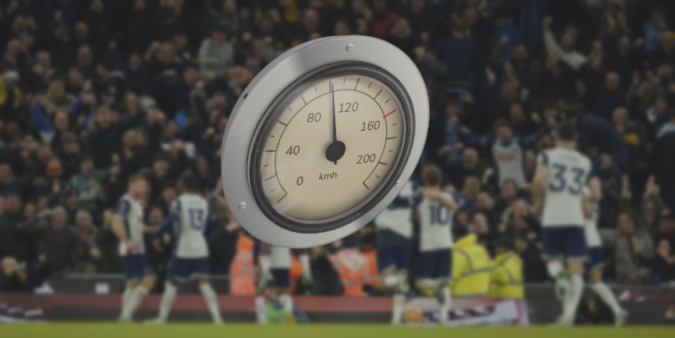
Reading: 100,km/h
